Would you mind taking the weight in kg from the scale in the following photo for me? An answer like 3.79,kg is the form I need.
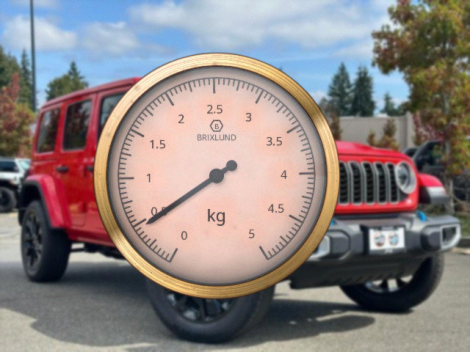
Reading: 0.45,kg
